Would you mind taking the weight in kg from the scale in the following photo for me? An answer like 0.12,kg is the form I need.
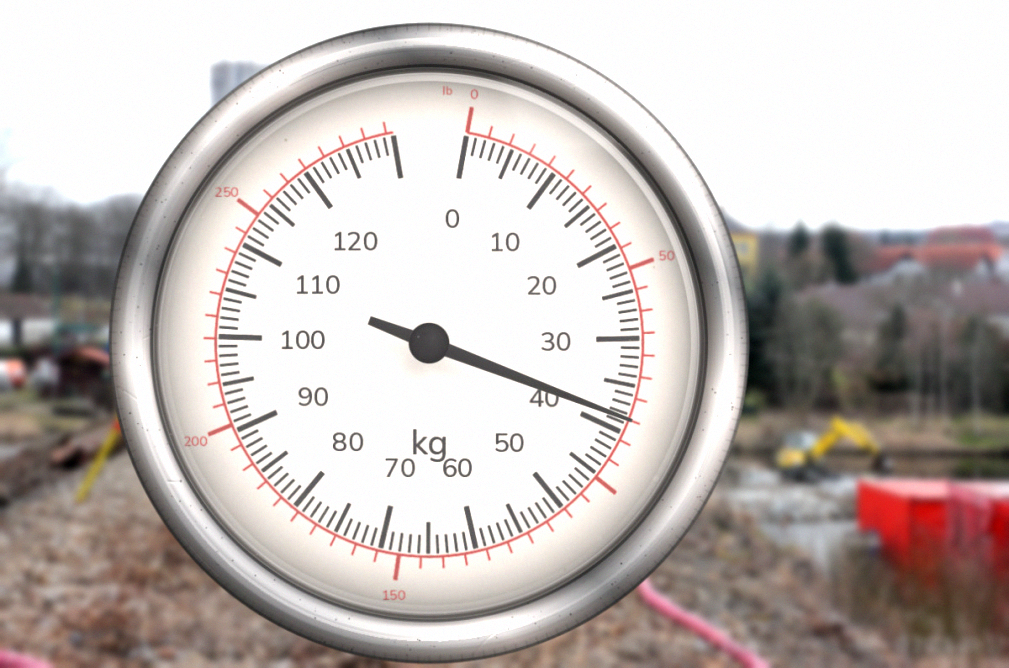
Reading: 38.5,kg
